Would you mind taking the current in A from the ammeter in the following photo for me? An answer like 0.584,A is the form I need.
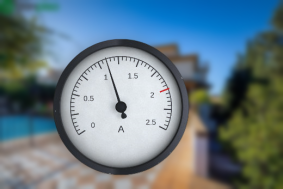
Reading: 1.1,A
